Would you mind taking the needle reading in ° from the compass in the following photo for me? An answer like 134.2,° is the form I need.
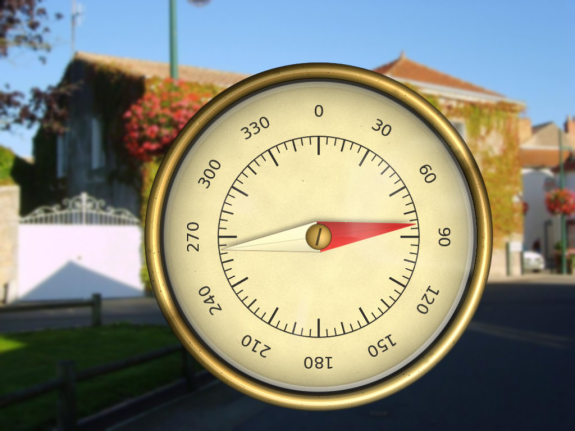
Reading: 82.5,°
